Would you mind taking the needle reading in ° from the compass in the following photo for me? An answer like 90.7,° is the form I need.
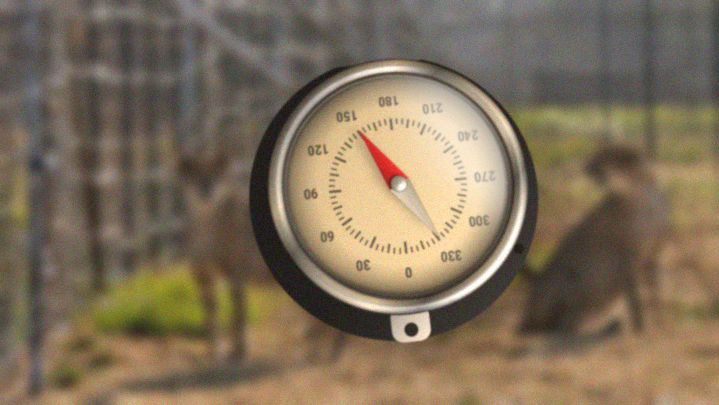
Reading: 150,°
